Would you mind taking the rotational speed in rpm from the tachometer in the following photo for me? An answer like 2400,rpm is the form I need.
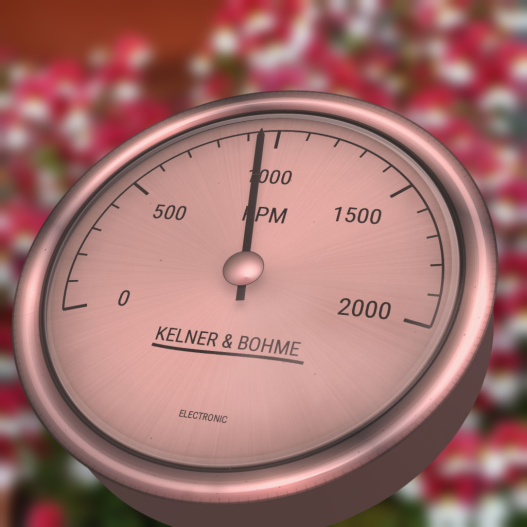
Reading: 950,rpm
